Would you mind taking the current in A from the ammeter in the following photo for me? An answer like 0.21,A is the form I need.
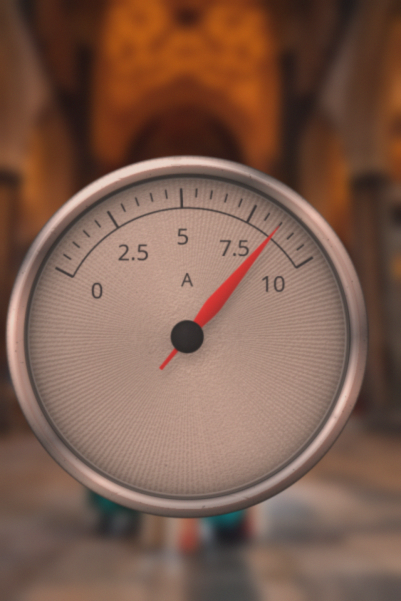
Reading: 8.5,A
